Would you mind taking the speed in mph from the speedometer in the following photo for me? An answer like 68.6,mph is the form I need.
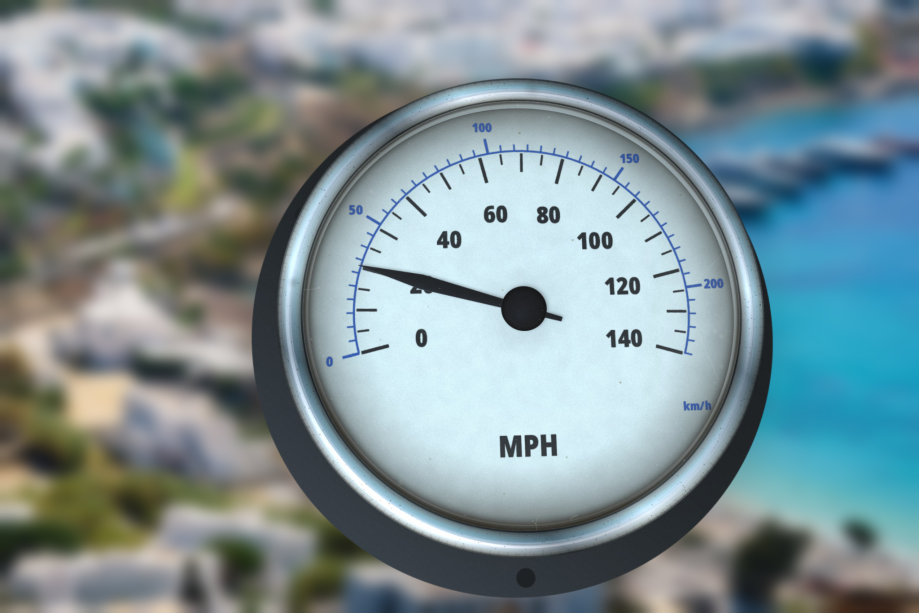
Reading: 20,mph
